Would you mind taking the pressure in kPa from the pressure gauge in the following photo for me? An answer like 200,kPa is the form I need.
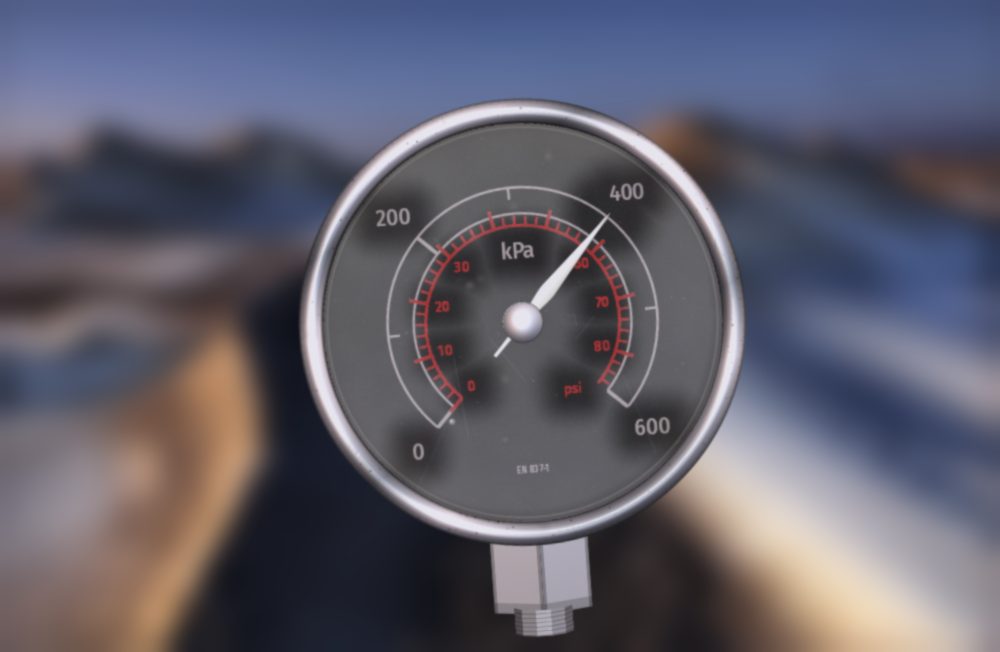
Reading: 400,kPa
